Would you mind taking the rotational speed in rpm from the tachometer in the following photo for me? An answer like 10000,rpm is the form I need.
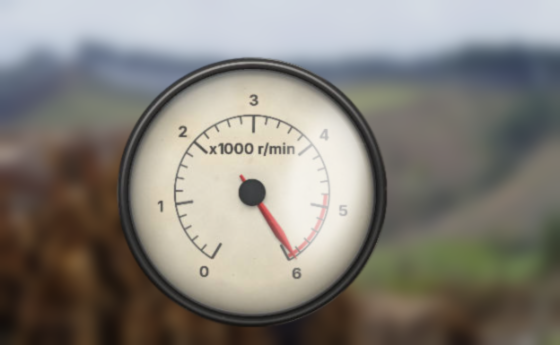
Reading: 5900,rpm
